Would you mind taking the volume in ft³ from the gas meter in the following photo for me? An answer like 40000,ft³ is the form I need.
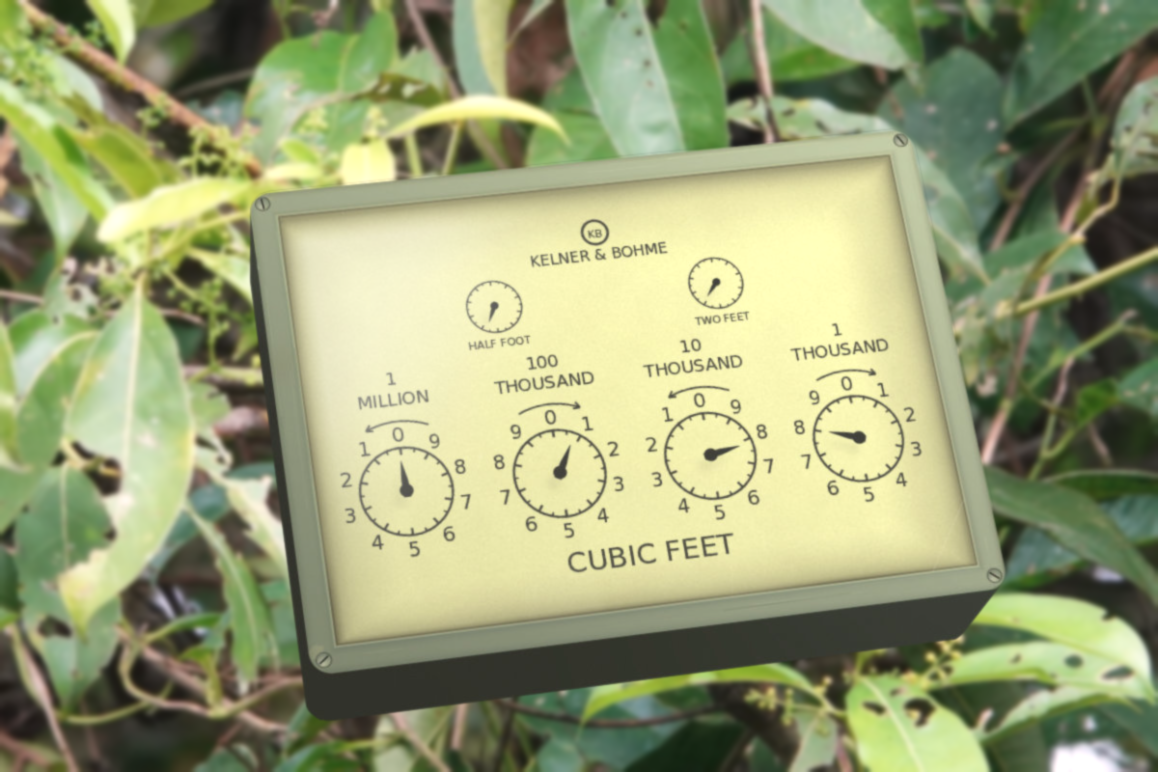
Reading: 7800,ft³
